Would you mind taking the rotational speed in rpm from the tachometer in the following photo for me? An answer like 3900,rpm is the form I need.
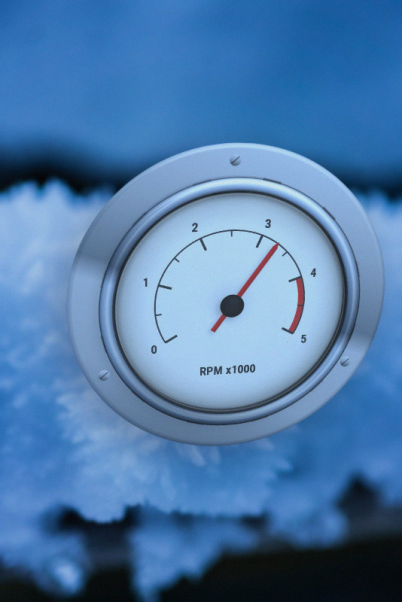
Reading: 3250,rpm
